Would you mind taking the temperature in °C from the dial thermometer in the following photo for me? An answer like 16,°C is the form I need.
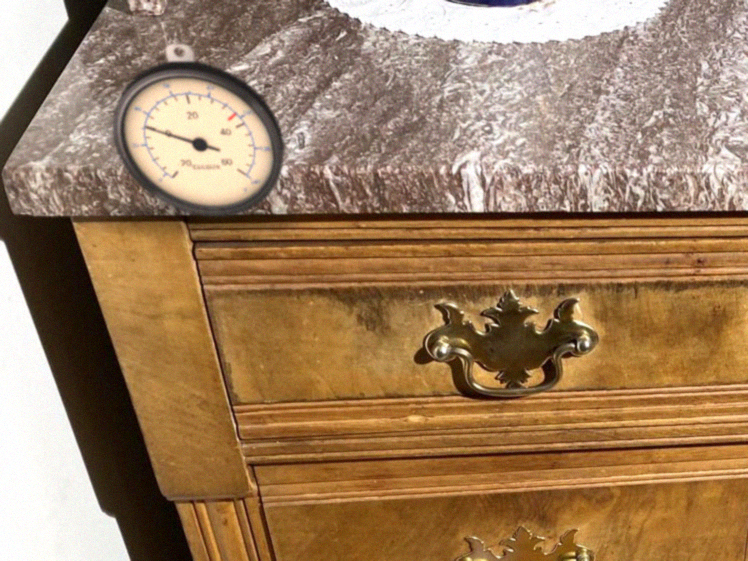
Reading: 0,°C
